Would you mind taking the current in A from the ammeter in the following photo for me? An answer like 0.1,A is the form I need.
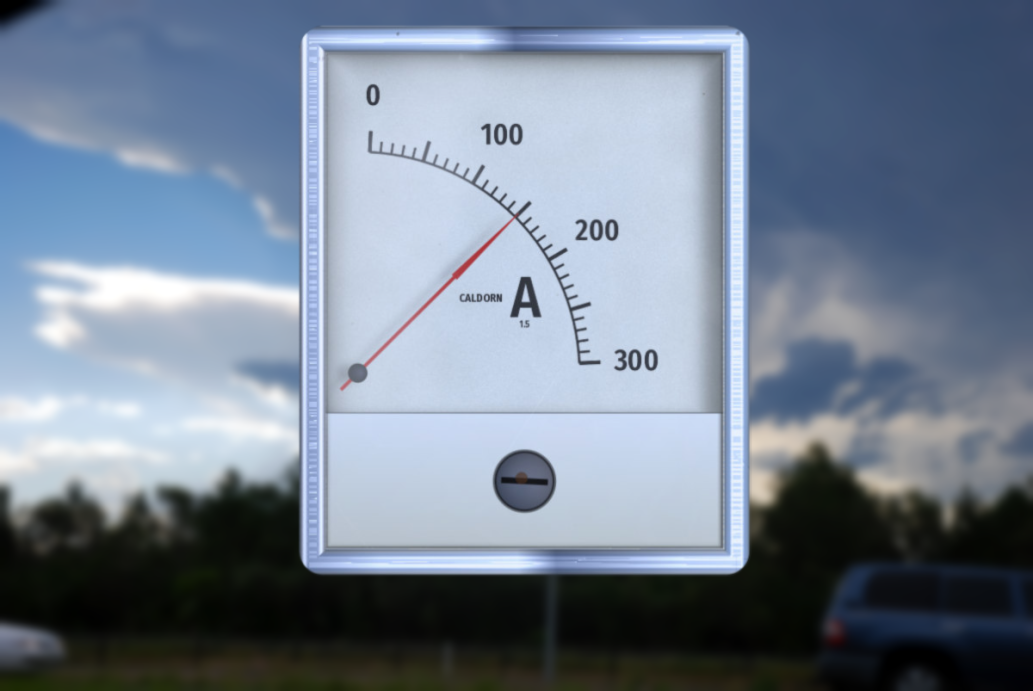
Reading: 150,A
